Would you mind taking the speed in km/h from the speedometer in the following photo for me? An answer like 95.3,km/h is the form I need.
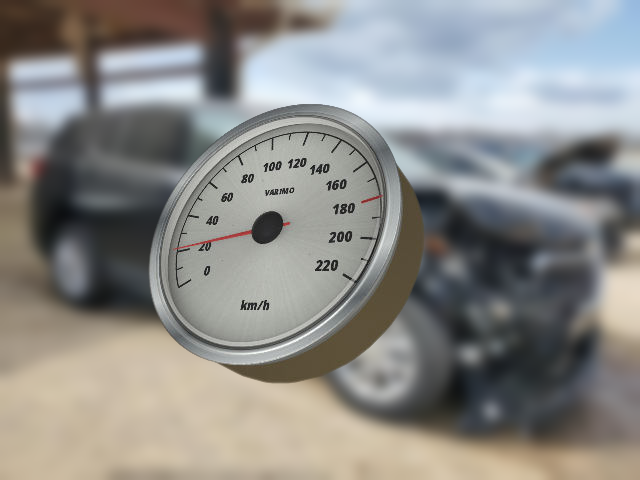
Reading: 20,km/h
